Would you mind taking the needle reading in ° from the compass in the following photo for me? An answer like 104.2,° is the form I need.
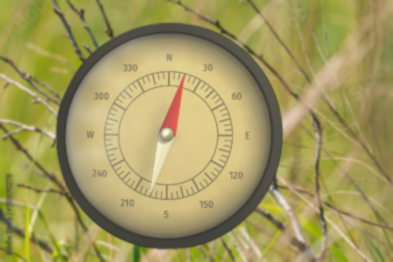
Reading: 15,°
